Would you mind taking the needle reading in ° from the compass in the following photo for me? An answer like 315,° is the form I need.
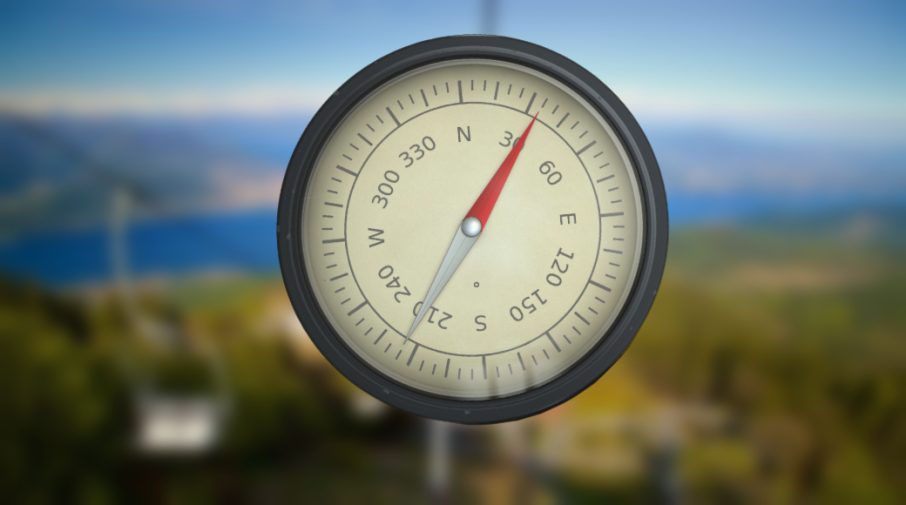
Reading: 35,°
